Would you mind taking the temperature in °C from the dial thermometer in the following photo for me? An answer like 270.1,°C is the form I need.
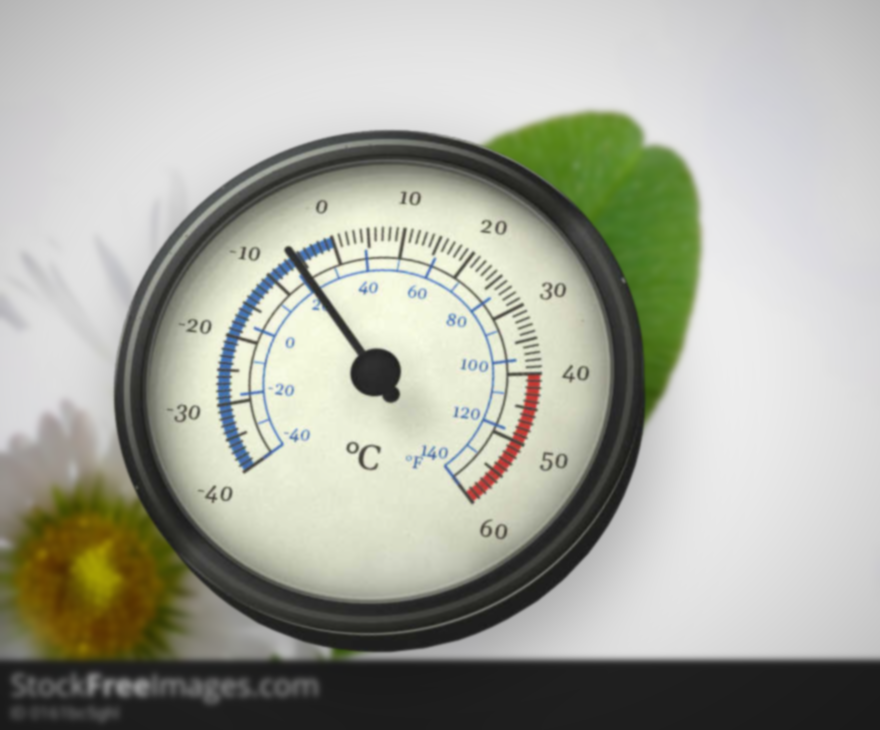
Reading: -6,°C
